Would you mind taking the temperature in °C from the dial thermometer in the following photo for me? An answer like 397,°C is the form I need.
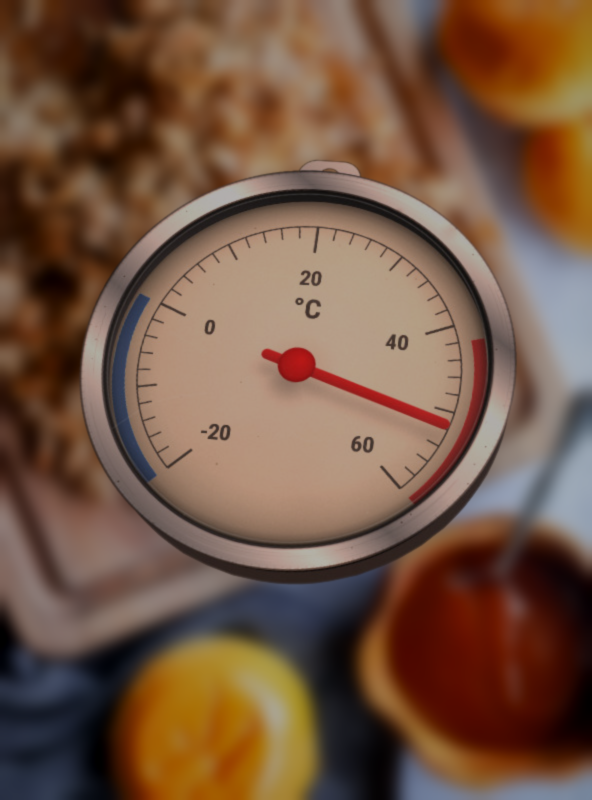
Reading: 52,°C
